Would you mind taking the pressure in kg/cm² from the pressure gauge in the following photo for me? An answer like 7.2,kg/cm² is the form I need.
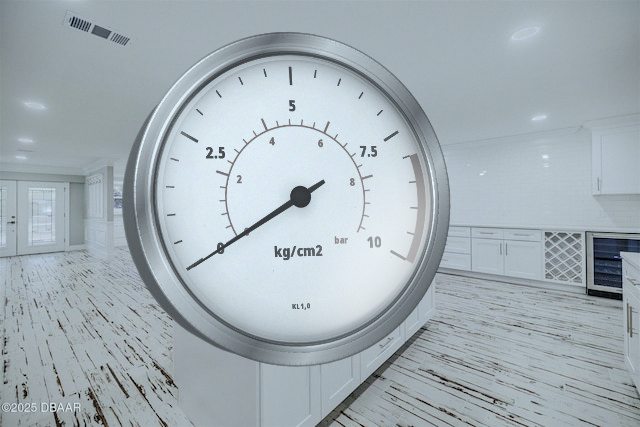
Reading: 0,kg/cm²
